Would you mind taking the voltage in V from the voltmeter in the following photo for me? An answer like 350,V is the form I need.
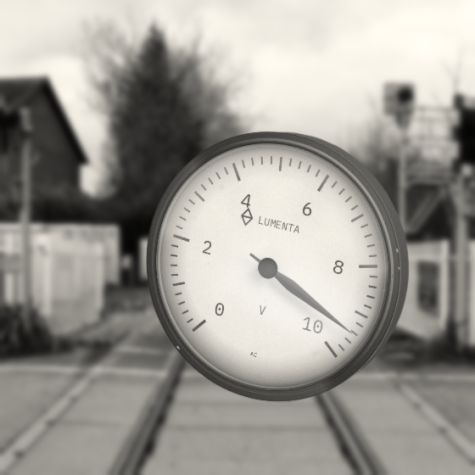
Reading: 9.4,V
